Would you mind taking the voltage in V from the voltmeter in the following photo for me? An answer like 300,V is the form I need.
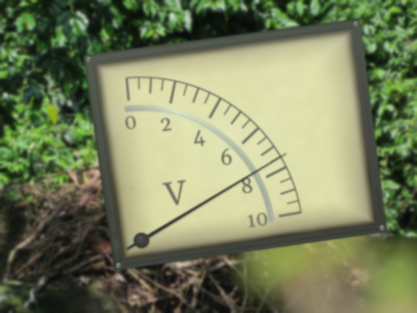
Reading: 7.5,V
